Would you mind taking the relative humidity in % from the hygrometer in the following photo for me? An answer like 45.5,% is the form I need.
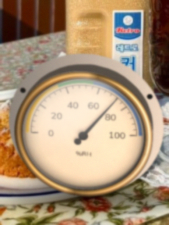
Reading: 72,%
